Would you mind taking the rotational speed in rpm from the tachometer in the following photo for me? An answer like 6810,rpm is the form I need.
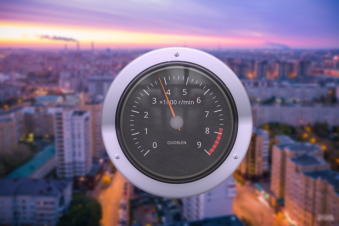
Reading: 3800,rpm
